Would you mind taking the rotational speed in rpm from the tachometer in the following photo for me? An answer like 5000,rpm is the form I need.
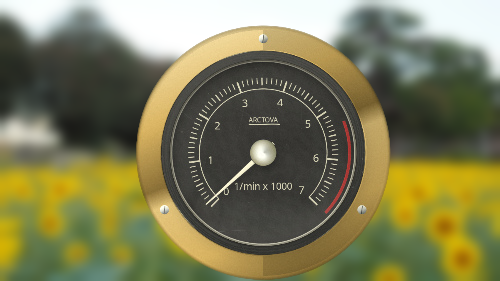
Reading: 100,rpm
